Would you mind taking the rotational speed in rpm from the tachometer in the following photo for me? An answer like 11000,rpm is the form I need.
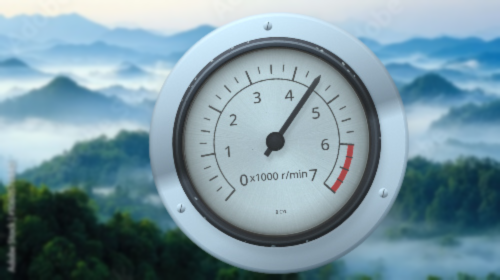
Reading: 4500,rpm
